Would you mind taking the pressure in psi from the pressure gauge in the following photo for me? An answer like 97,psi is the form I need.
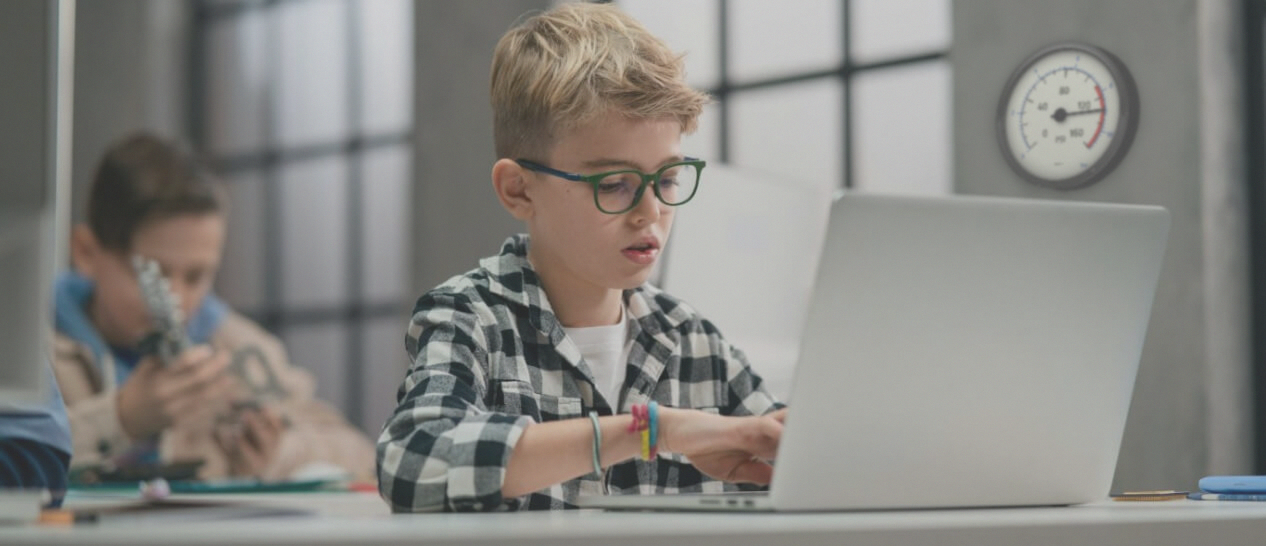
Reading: 130,psi
